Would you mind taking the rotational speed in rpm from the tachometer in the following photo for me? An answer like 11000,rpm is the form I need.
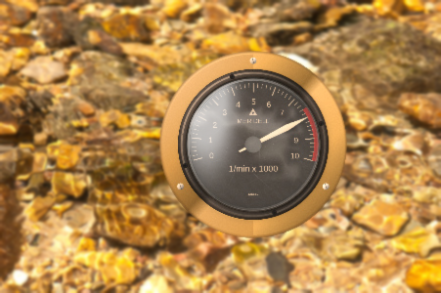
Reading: 8000,rpm
